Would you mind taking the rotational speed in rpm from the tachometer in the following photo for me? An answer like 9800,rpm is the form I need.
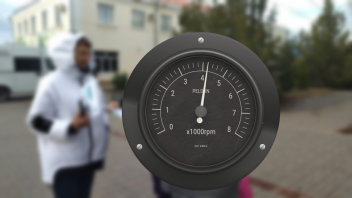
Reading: 4200,rpm
